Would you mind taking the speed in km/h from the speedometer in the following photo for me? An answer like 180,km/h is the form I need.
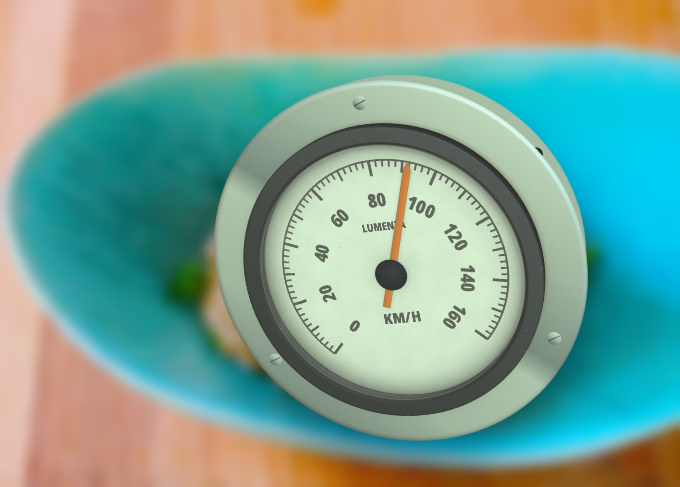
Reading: 92,km/h
